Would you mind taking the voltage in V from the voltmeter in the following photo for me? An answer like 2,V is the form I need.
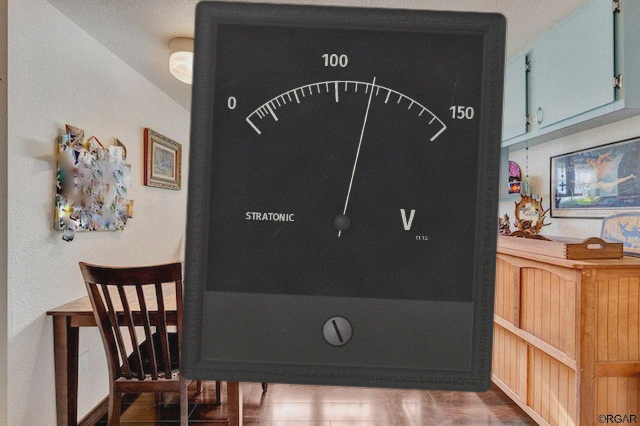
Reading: 117.5,V
